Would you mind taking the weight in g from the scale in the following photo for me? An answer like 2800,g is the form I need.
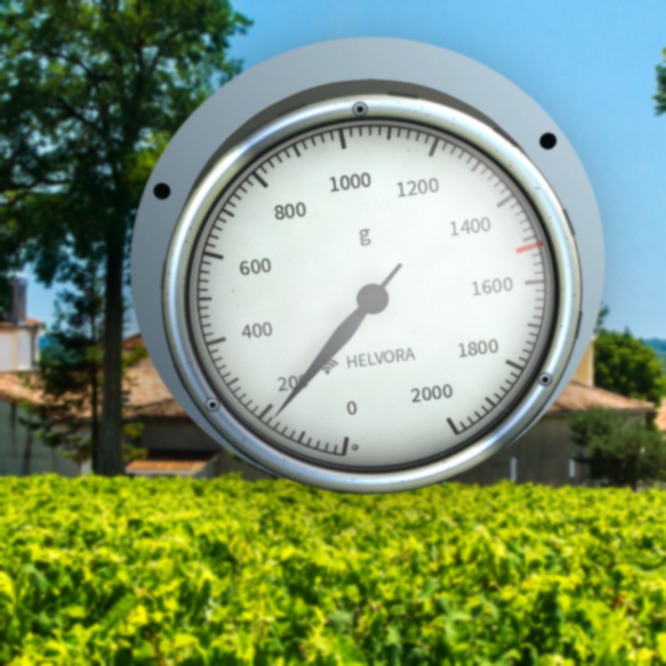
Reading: 180,g
